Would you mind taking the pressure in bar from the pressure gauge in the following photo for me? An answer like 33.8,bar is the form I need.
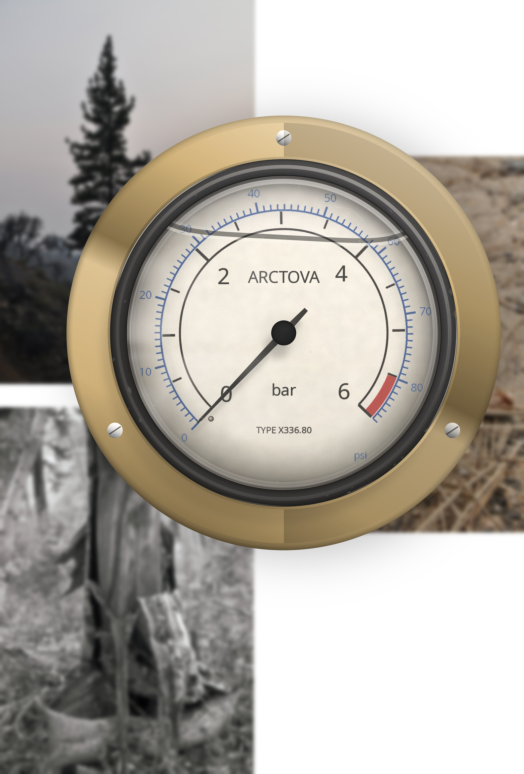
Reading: 0,bar
